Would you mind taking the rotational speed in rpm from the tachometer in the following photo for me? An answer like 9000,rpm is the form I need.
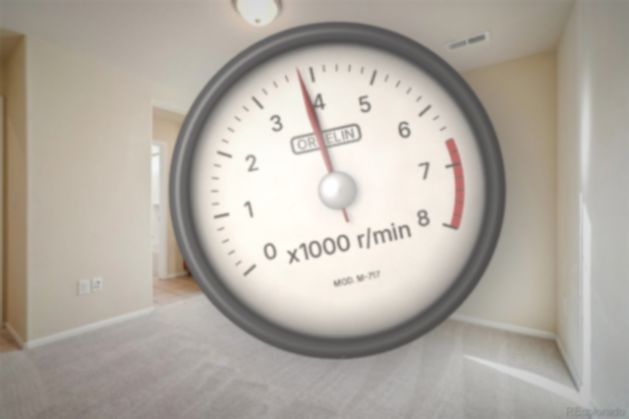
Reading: 3800,rpm
